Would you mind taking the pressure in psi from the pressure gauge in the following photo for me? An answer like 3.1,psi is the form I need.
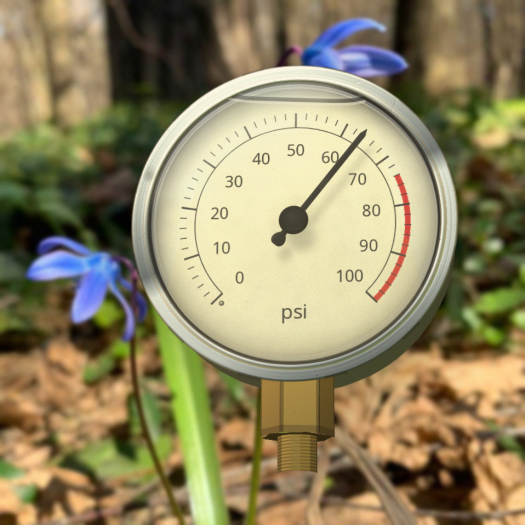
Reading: 64,psi
